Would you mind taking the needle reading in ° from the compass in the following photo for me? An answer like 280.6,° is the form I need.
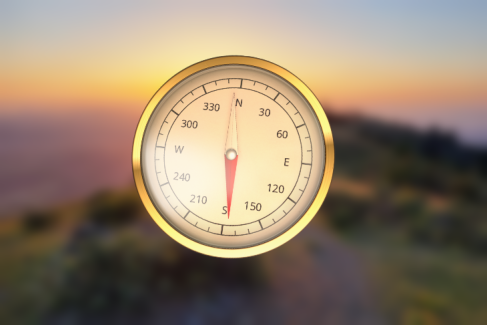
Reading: 175,°
